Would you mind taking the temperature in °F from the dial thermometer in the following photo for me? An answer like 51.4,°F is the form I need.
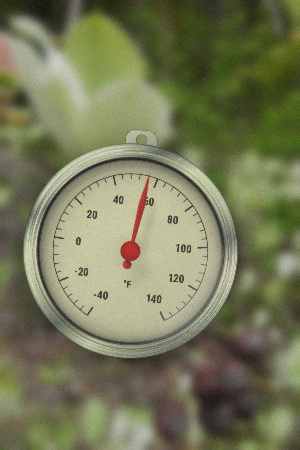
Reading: 56,°F
